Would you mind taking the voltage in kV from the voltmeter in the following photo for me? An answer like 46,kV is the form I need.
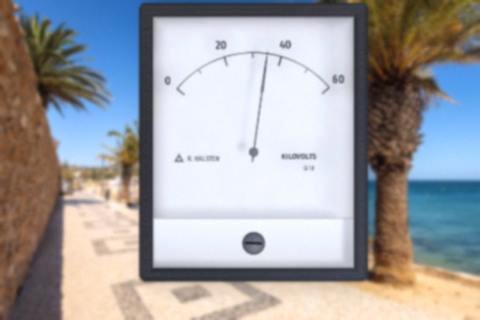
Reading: 35,kV
